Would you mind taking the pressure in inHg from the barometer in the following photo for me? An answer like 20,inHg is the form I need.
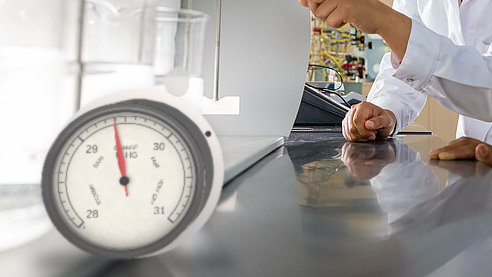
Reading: 29.4,inHg
